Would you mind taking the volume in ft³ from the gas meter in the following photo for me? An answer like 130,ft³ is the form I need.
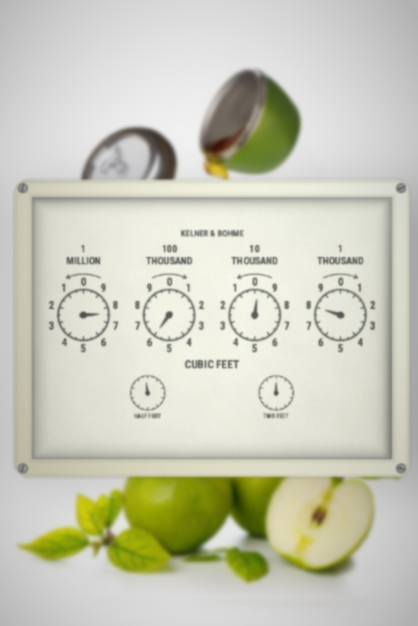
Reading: 759800,ft³
